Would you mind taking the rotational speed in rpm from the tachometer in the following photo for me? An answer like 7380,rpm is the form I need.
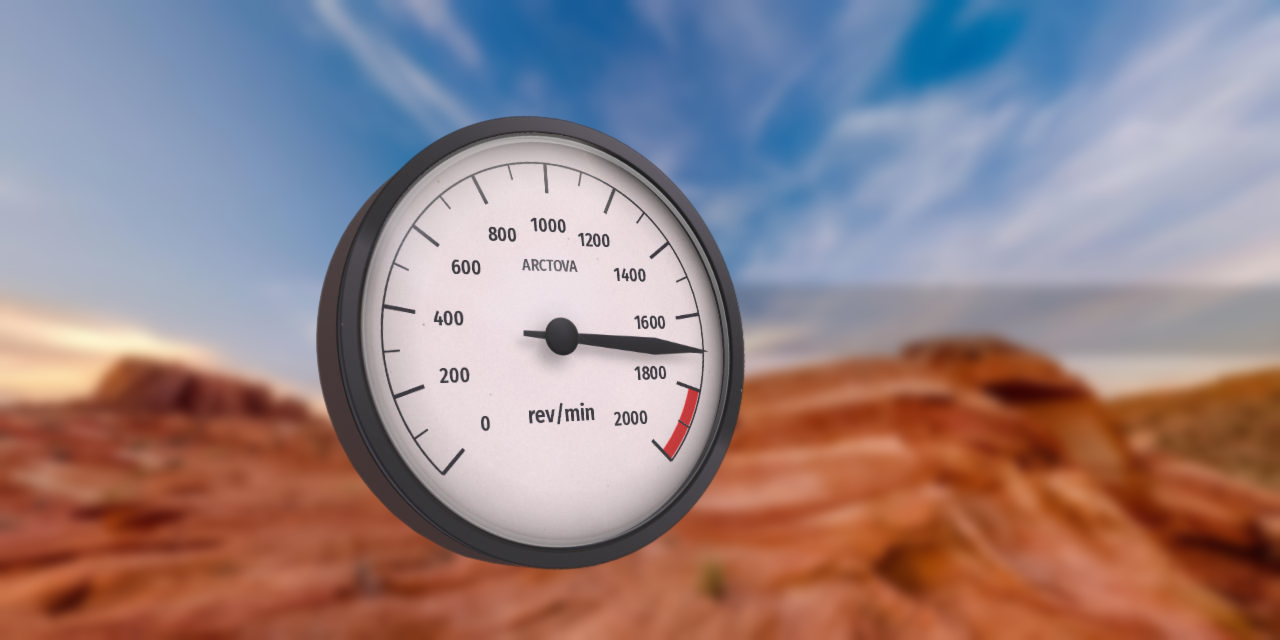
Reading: 1700,rpm
